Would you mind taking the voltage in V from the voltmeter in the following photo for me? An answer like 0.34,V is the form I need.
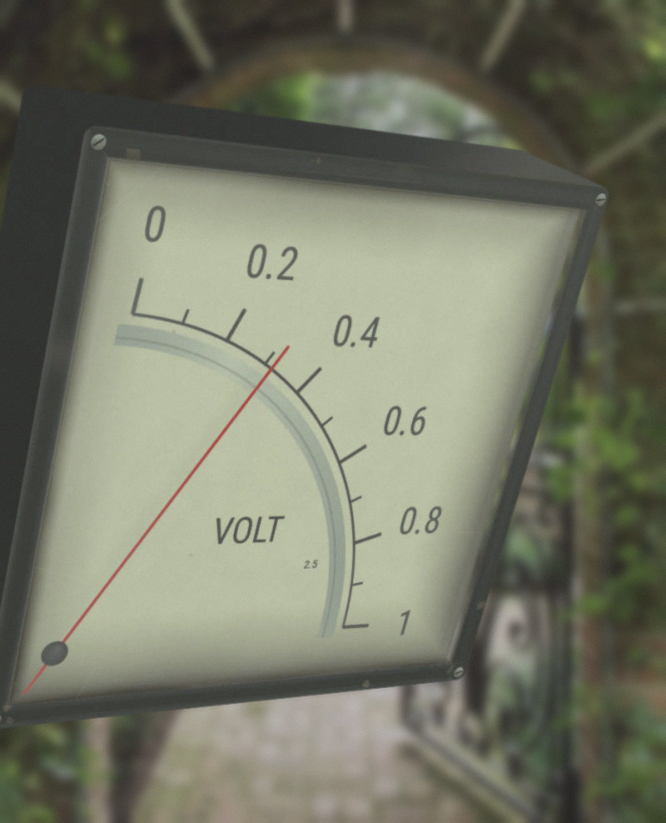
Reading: 0.3,V
